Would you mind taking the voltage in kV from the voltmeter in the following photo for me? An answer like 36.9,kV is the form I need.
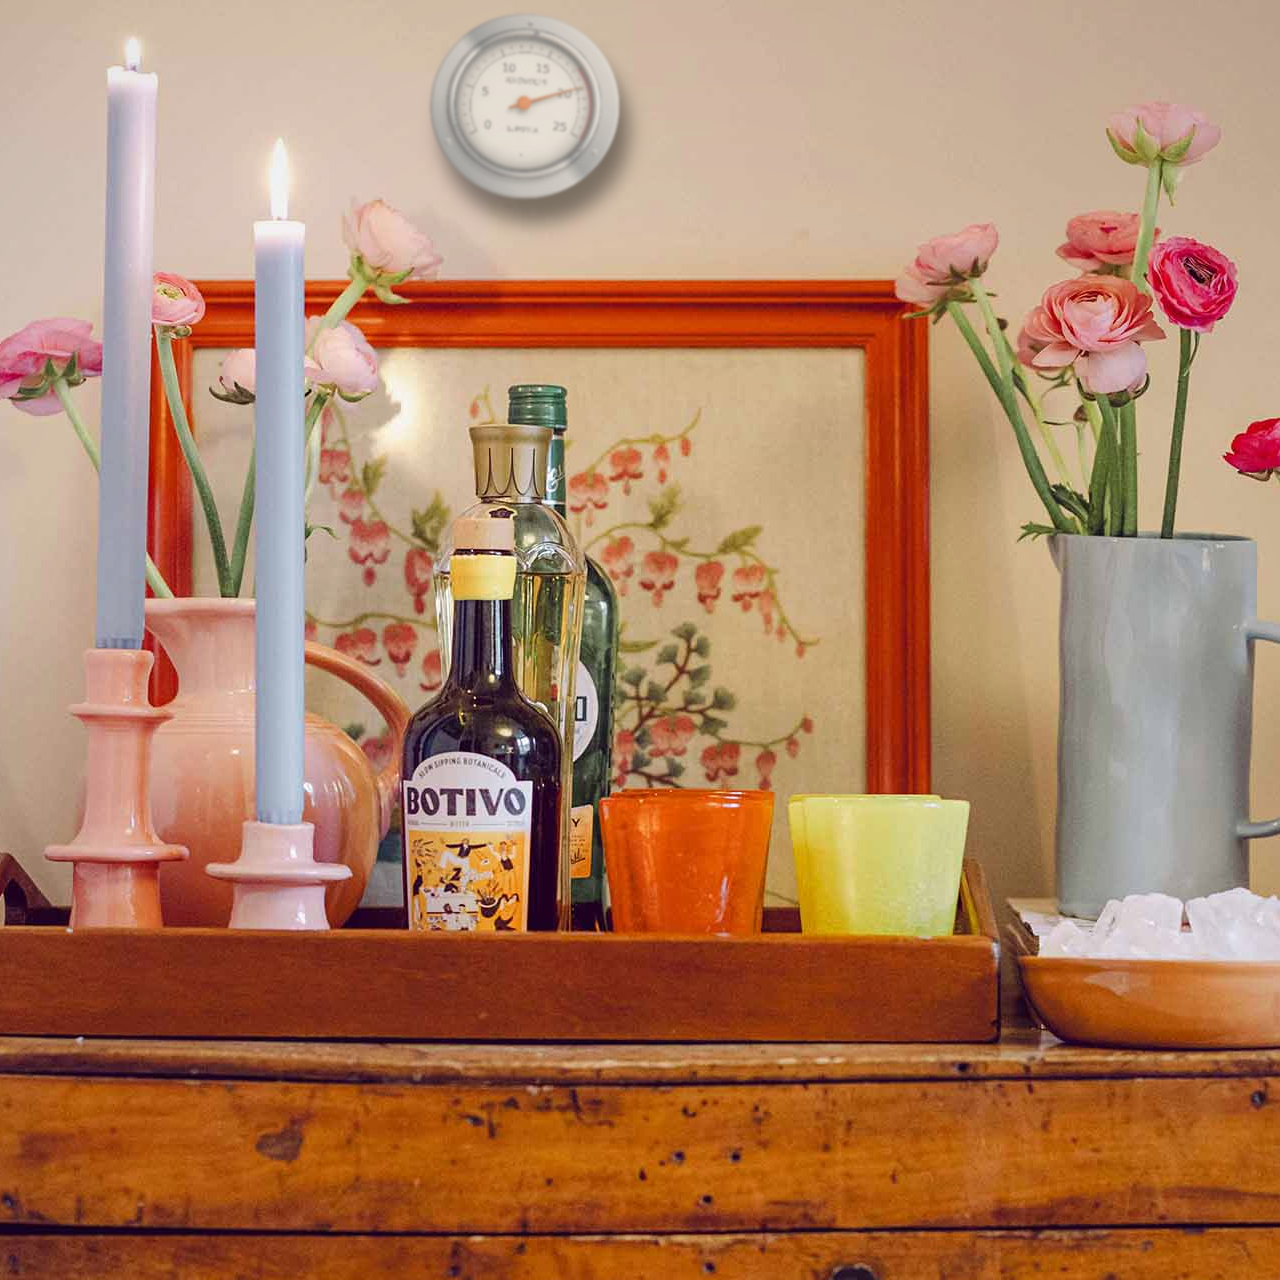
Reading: 20,kV
